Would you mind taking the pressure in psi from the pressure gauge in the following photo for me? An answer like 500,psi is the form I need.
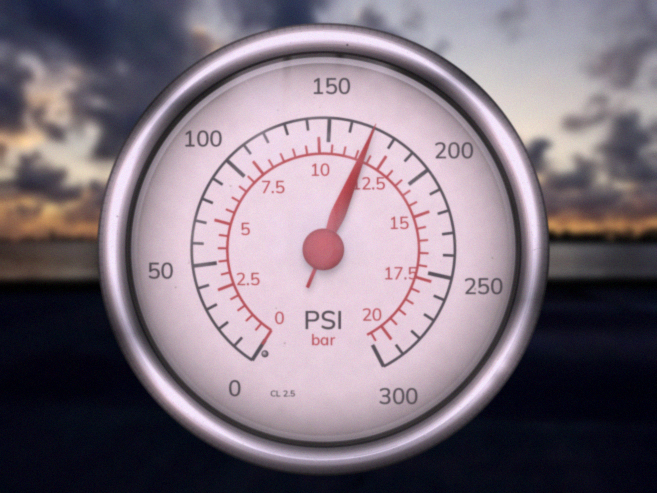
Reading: 170,psi
